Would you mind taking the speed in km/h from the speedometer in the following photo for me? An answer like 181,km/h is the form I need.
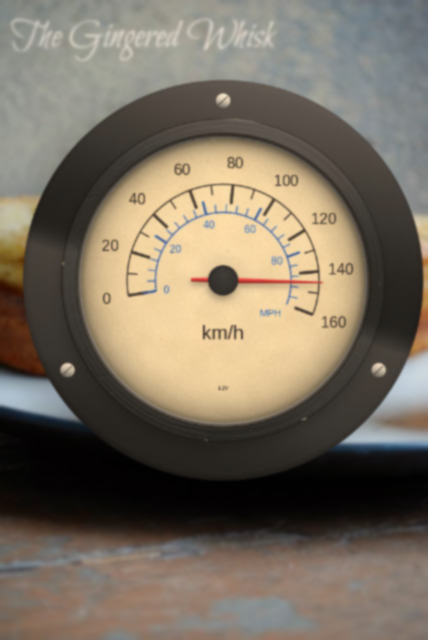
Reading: 145,km/h
